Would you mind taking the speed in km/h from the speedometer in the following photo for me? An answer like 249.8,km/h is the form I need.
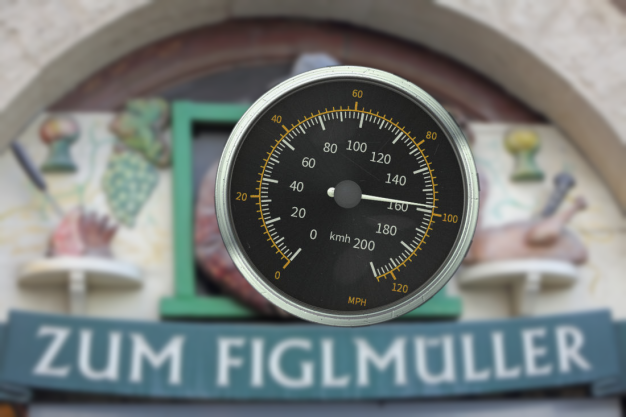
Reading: 158,km/h
